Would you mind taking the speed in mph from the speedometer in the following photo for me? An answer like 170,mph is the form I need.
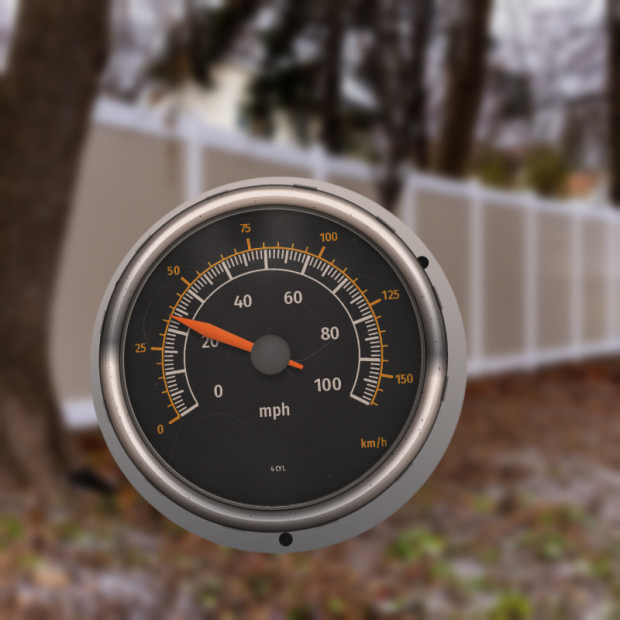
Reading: 23,mph
